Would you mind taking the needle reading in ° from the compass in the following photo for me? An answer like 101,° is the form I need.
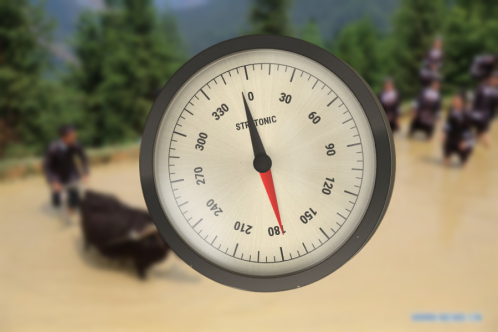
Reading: 175,°
